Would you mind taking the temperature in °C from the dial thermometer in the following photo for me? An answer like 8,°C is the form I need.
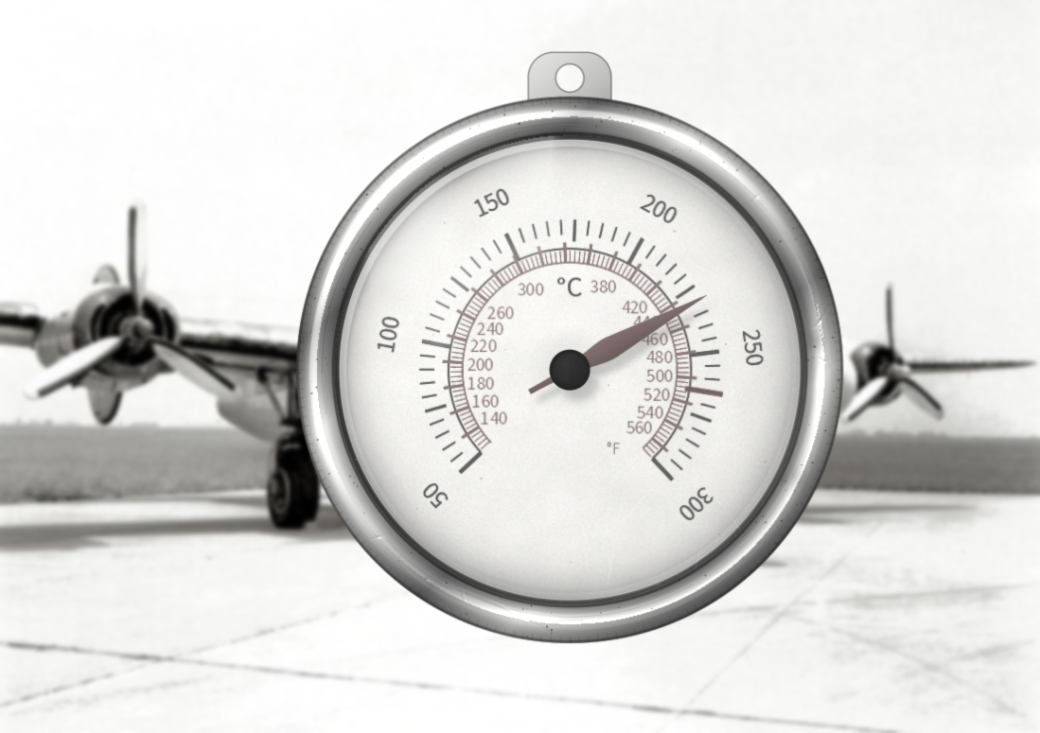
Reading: 230,°C
